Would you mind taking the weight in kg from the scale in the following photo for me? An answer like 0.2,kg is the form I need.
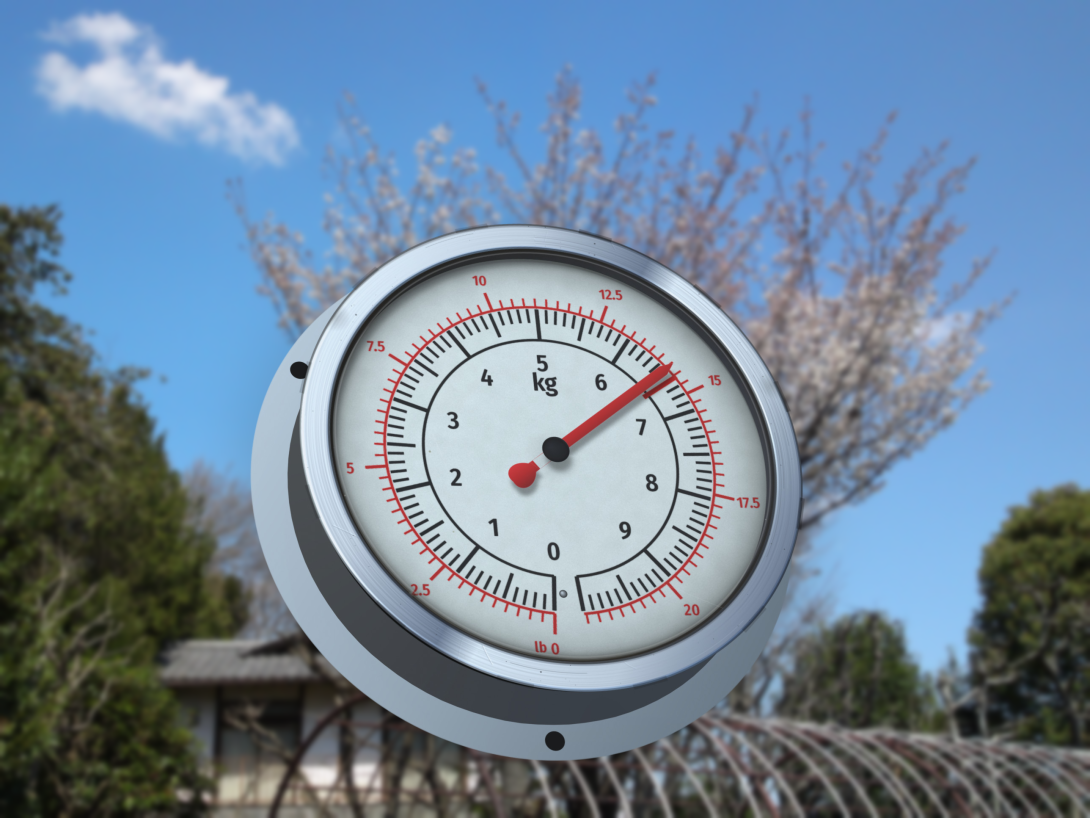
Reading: 6.5,kg
